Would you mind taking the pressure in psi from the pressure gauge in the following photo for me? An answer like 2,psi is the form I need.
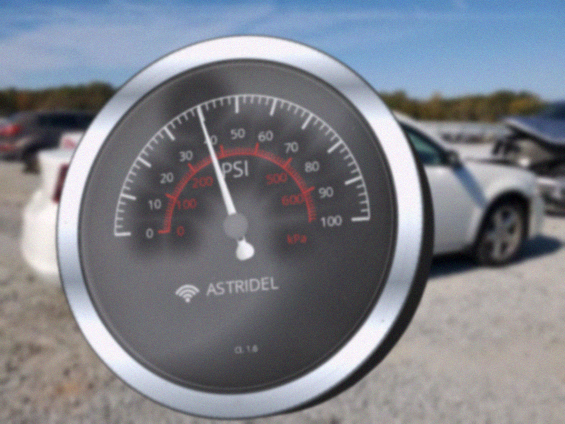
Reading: 40,psi
